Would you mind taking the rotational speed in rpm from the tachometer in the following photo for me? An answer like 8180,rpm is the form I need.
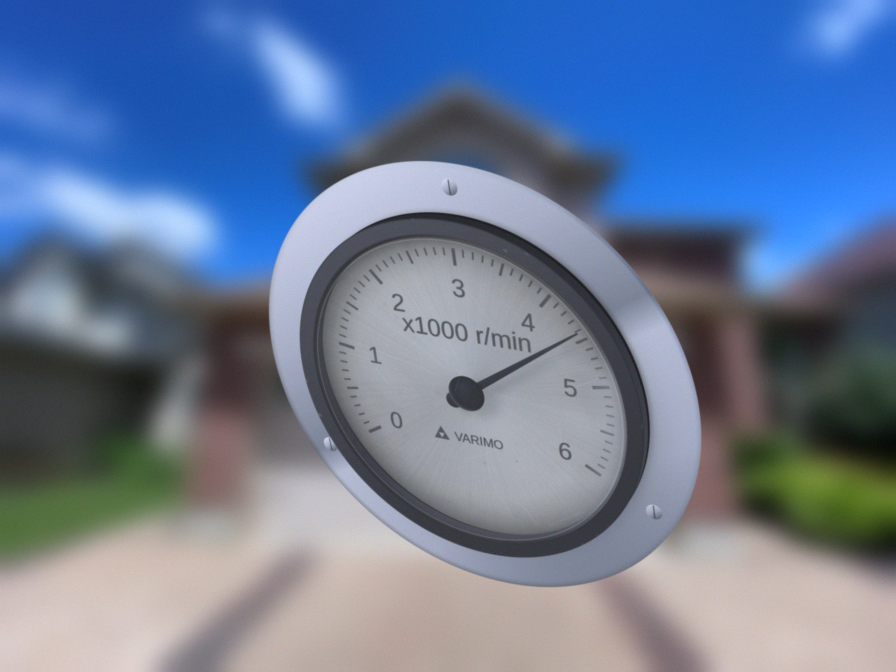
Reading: 4400,rpm
